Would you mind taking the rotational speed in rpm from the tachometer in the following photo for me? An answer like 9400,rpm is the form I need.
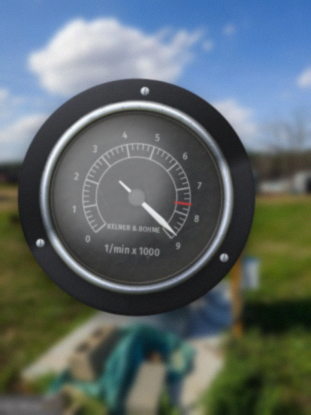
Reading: 8800,rpm
